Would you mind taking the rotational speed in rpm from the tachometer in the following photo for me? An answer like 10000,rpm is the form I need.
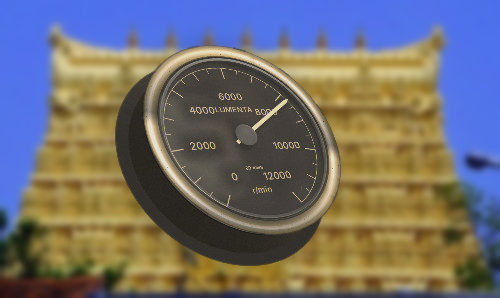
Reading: 8250,rpm
